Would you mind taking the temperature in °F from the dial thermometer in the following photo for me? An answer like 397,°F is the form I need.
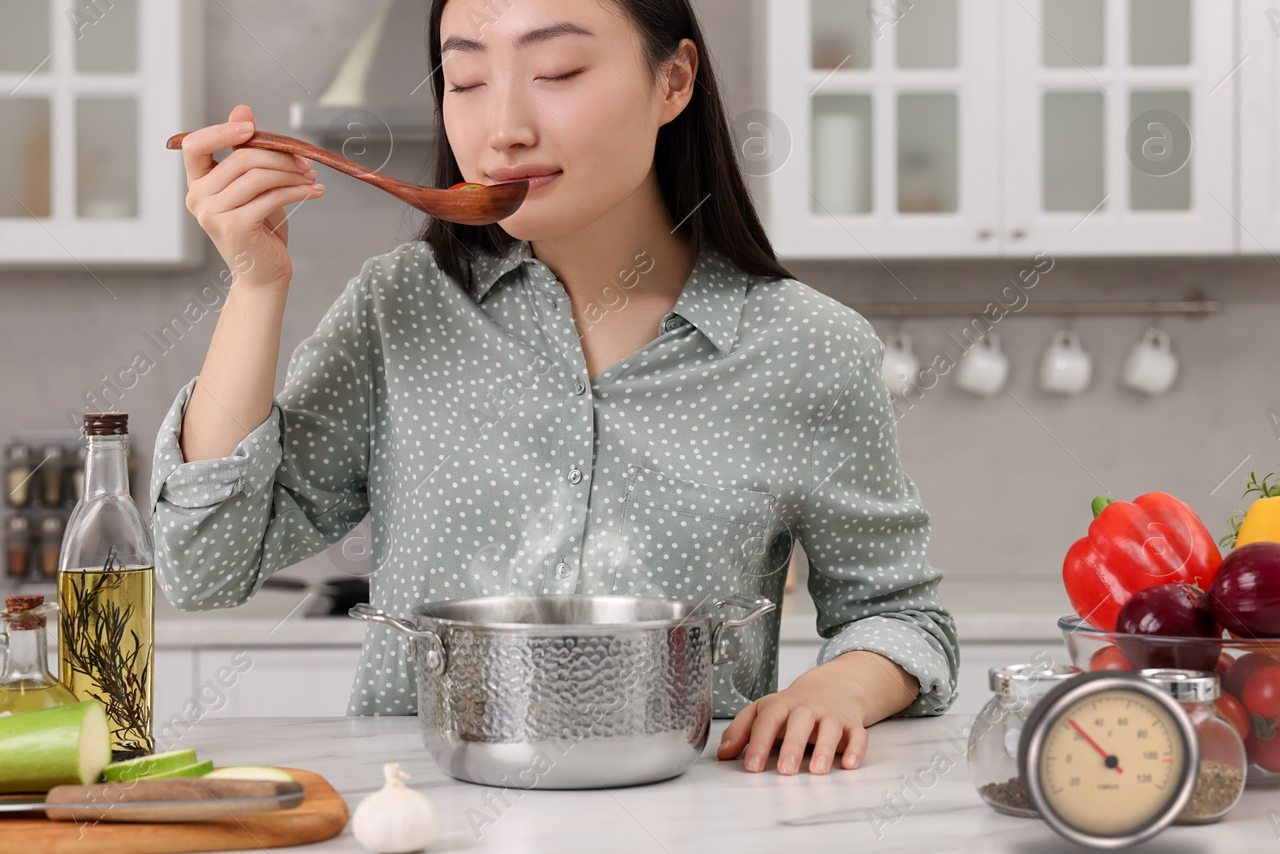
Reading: 24,°F
